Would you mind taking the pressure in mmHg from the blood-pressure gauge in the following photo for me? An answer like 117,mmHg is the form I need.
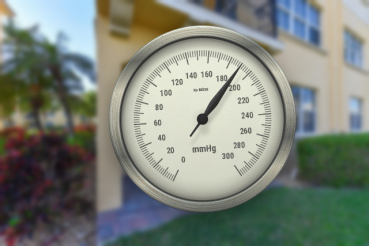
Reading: 190,mmHg
